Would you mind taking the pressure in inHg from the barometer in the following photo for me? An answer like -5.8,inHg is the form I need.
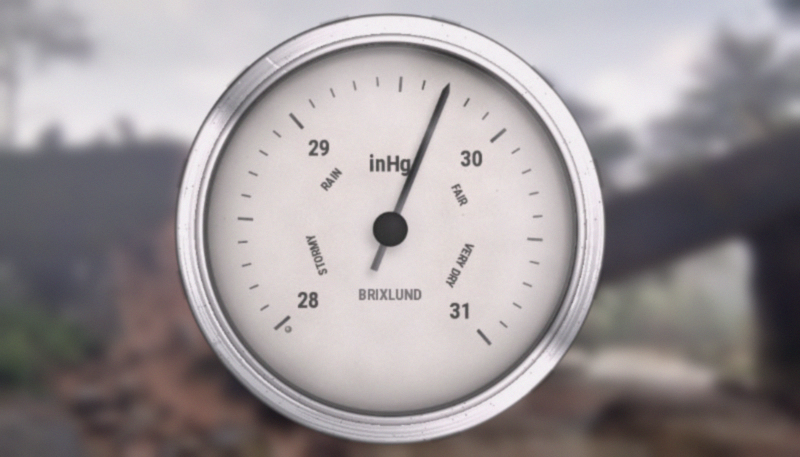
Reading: 29.7,inHg
